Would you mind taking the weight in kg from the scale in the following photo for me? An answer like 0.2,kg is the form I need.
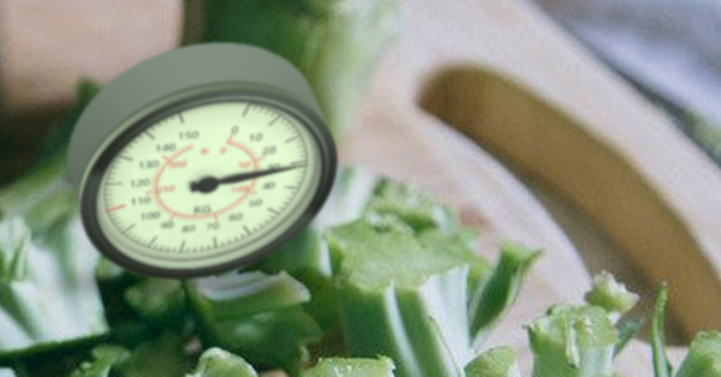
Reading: 30,kg
